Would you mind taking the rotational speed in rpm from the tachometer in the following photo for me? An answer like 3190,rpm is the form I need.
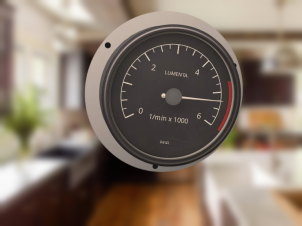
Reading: 5250,rpm
